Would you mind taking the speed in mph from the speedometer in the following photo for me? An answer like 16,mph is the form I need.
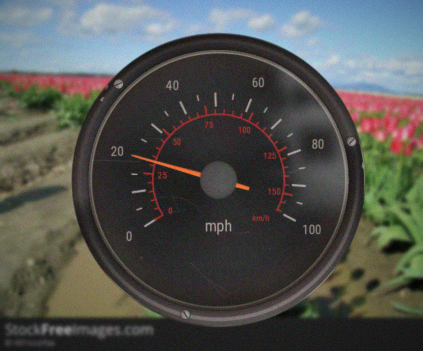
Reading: 20,mph
